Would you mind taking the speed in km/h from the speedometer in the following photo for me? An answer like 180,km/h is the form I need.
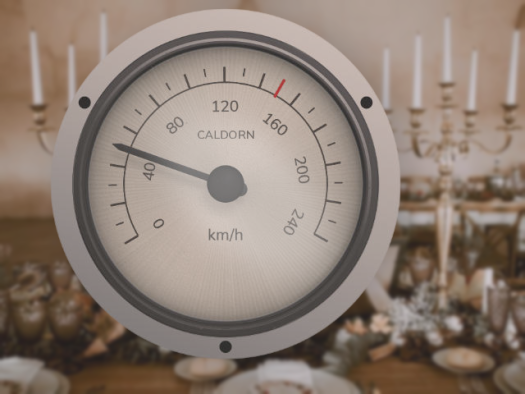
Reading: 50,km/h
